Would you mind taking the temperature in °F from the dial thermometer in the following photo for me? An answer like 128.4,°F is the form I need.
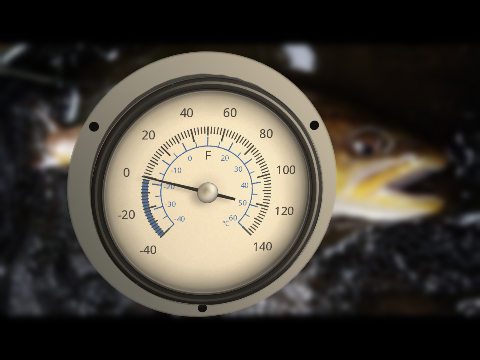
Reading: 0,°F
